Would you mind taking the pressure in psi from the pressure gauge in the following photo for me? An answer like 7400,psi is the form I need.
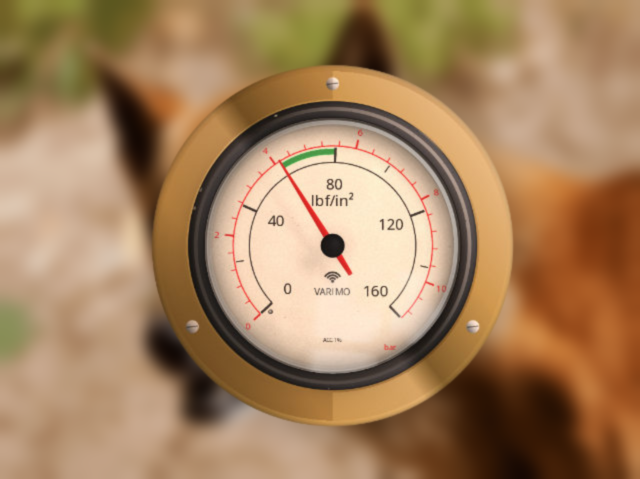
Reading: 60,psi
